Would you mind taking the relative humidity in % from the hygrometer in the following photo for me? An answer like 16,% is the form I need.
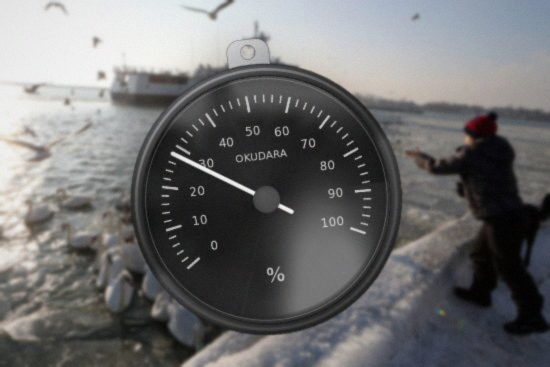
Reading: 28,%
